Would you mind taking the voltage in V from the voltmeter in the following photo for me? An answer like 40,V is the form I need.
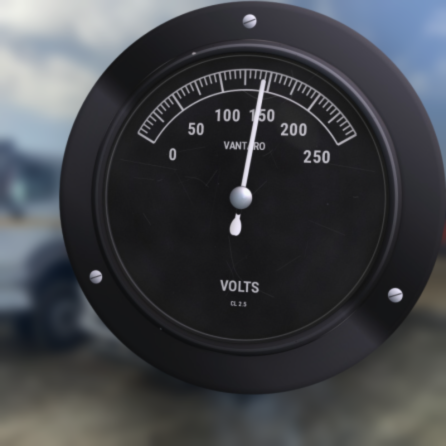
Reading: 145,V
